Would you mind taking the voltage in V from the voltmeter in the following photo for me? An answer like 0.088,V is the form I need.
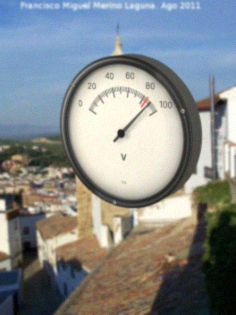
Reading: 90,V
